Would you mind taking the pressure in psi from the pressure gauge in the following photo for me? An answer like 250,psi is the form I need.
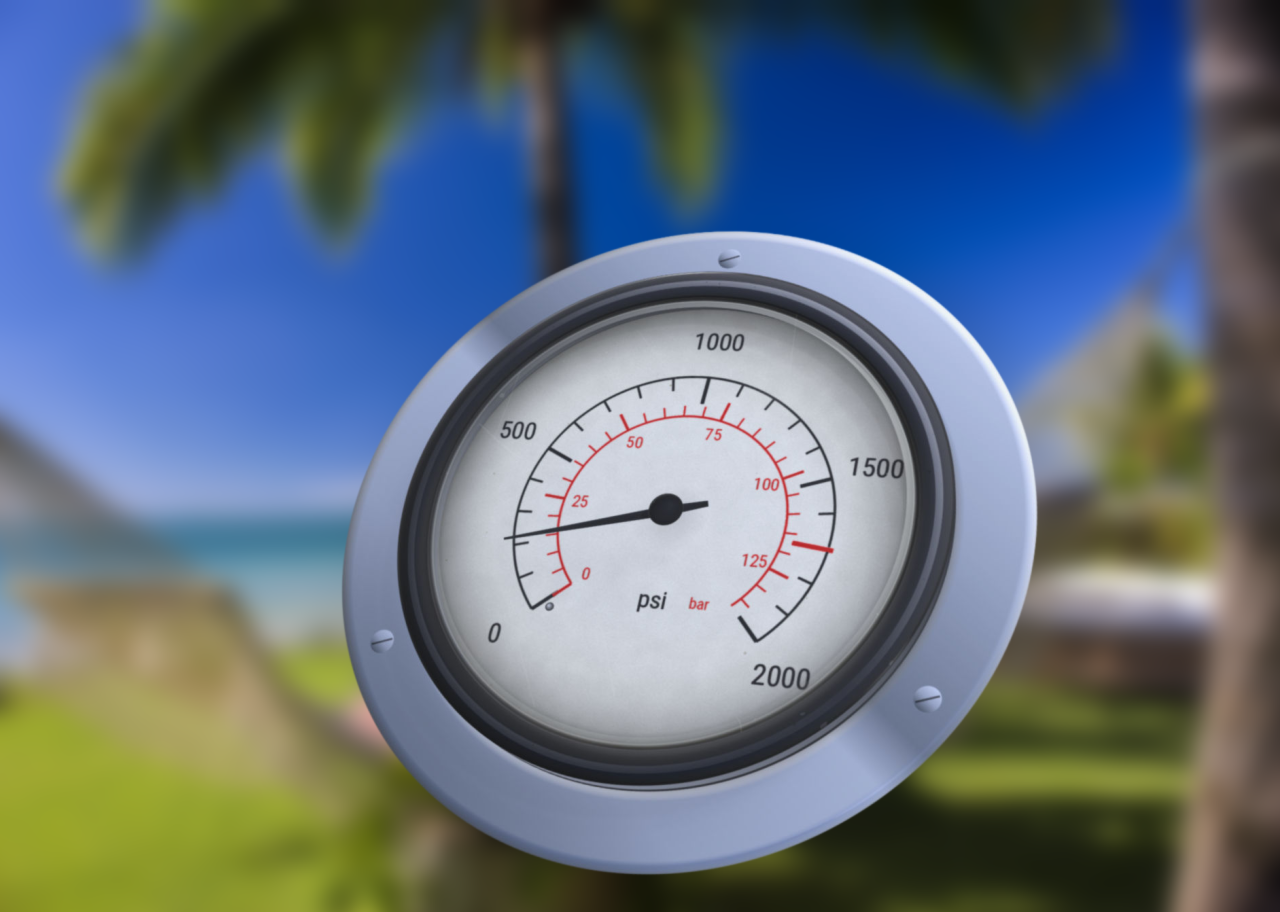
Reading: 200,psi
